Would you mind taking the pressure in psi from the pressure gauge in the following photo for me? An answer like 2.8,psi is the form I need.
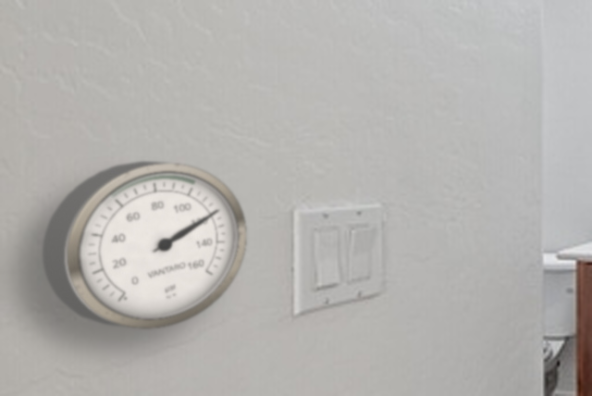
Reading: 120,psi
